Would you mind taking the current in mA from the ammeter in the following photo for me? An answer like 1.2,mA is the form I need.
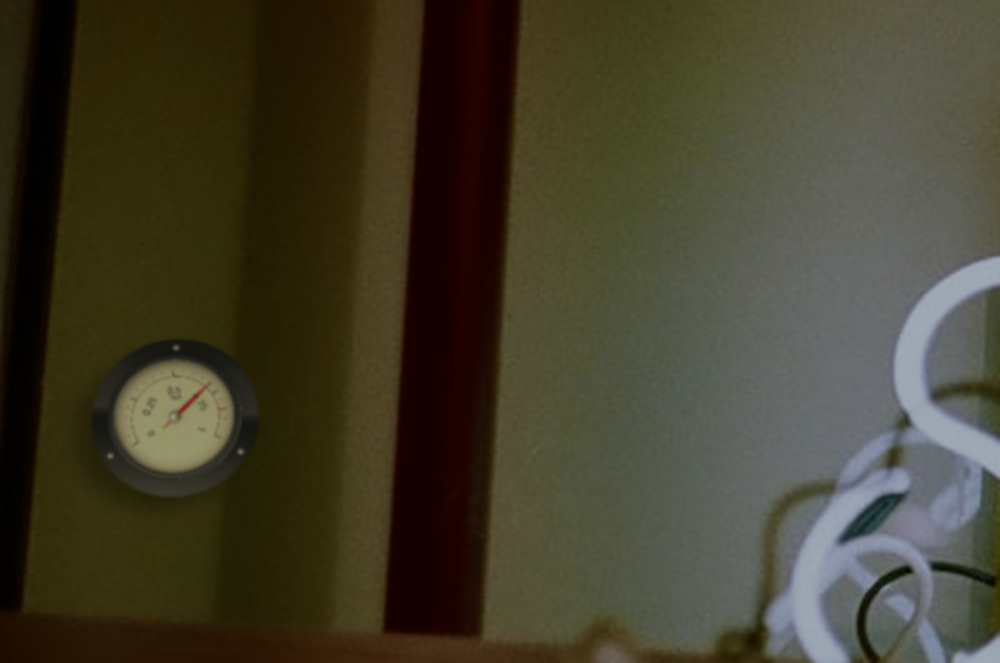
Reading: 0.7,mA
